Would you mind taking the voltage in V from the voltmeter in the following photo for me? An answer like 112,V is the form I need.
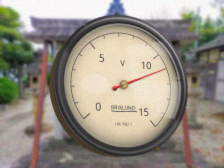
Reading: 11,V
